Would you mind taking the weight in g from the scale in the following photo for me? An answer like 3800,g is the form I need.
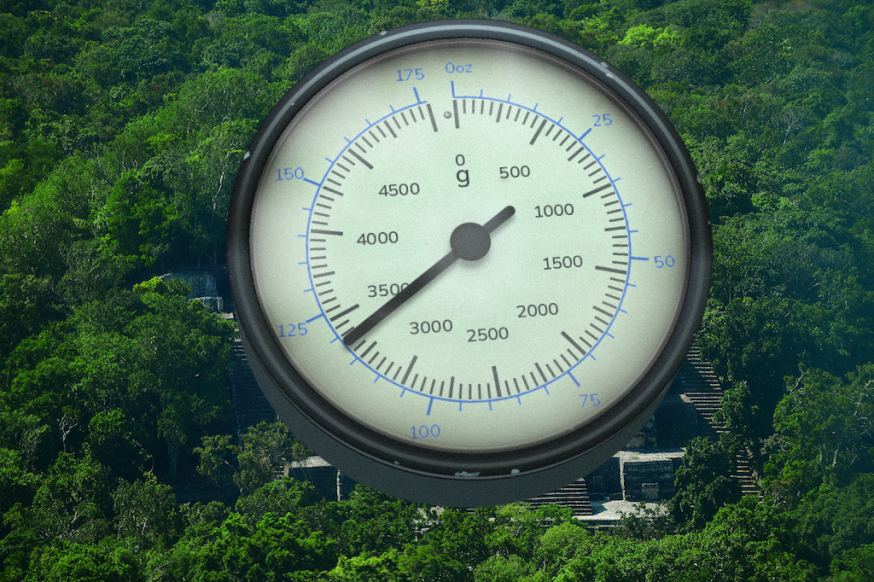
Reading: 3350,g
